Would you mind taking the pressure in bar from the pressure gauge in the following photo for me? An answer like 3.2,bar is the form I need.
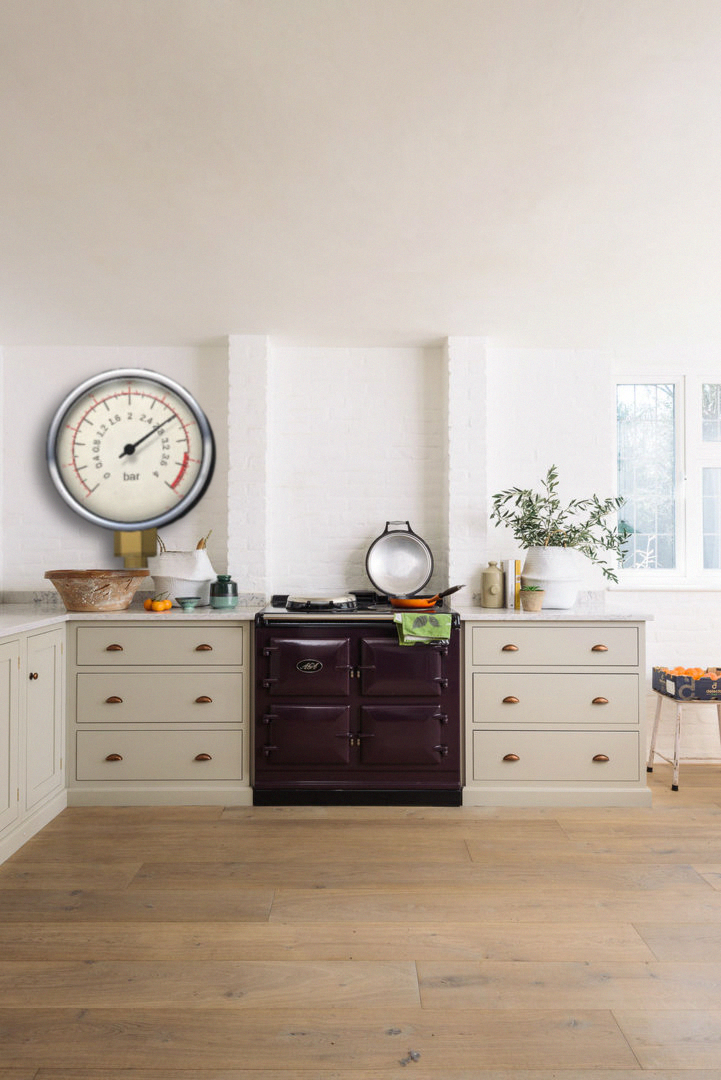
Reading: 2.8,bar
